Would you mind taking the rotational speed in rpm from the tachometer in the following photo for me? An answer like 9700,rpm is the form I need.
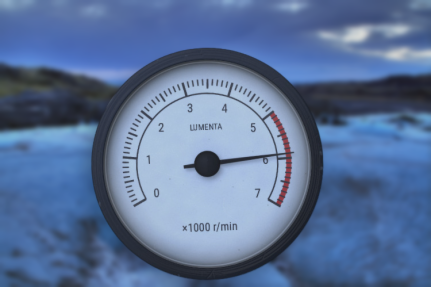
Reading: 5900,rpm
